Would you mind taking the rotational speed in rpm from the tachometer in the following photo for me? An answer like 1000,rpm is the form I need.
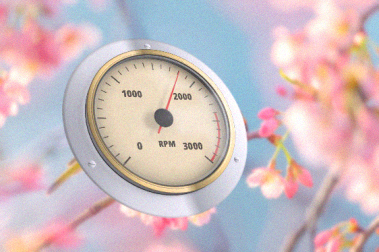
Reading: 1800,rpm
